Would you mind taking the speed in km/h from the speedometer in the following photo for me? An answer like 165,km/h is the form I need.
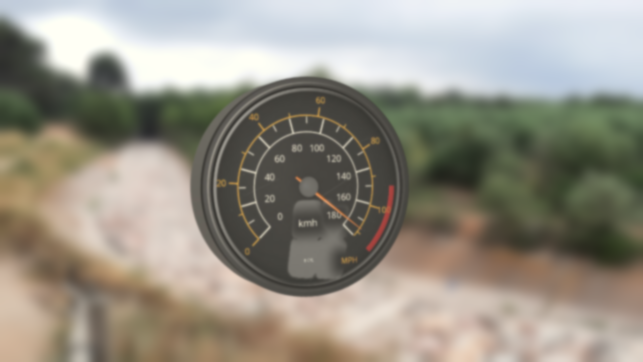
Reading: 175,km/h
